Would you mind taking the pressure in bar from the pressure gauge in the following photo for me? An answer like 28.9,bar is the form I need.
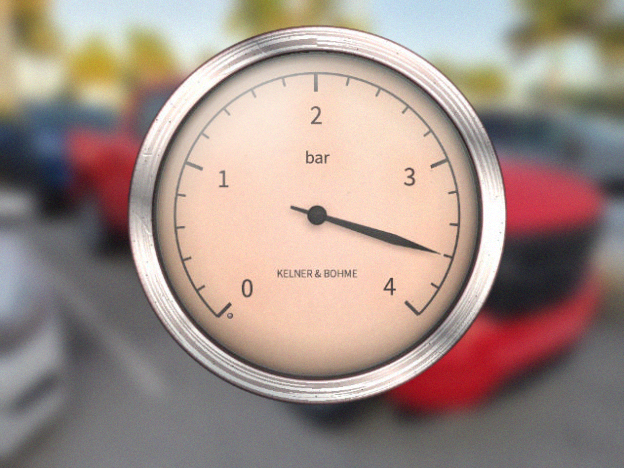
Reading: 3.6,bar
